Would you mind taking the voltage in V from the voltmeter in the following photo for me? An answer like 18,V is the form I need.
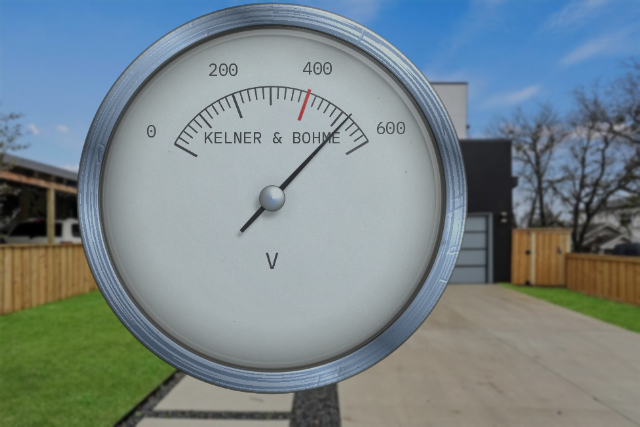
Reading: 520,V
